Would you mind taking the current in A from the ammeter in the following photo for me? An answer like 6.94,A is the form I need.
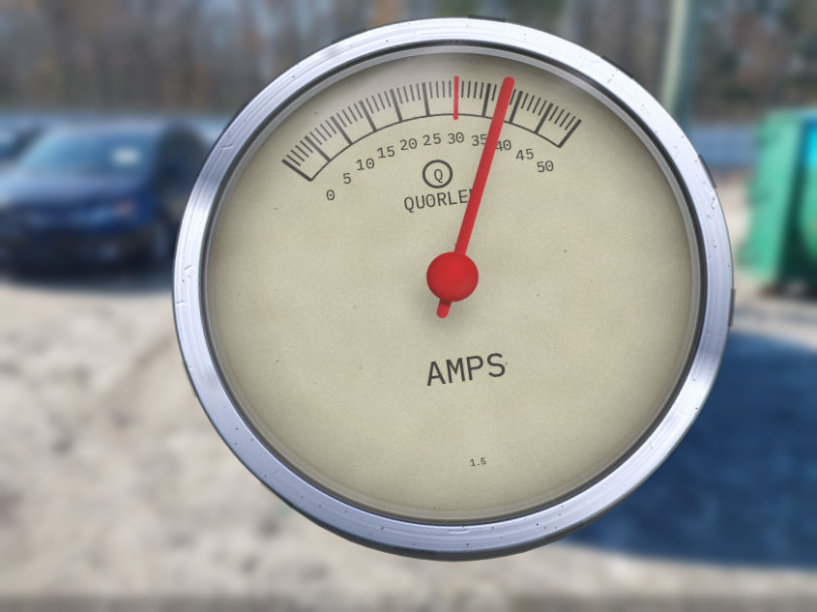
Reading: 38,A
